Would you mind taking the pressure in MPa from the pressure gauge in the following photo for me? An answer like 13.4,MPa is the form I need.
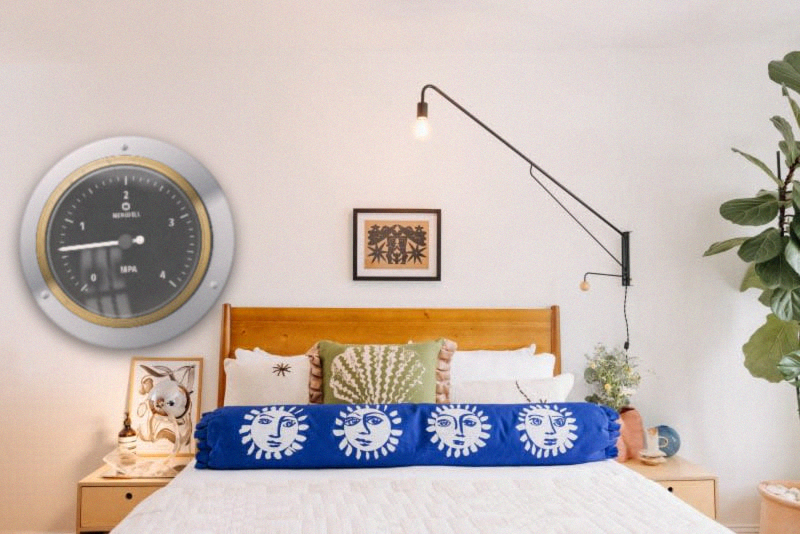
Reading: 0.6,MPa
